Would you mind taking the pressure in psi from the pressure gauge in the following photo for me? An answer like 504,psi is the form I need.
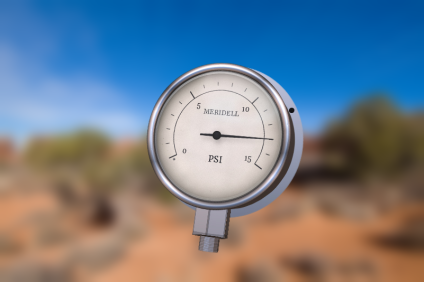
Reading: 13,psi
